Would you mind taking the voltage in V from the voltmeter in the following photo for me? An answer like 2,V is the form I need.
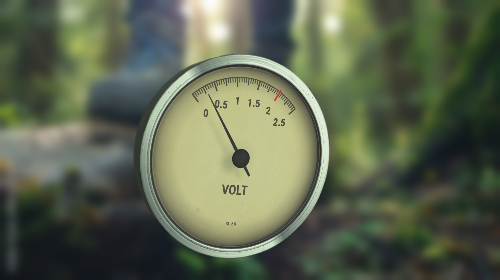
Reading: 0.25,V
